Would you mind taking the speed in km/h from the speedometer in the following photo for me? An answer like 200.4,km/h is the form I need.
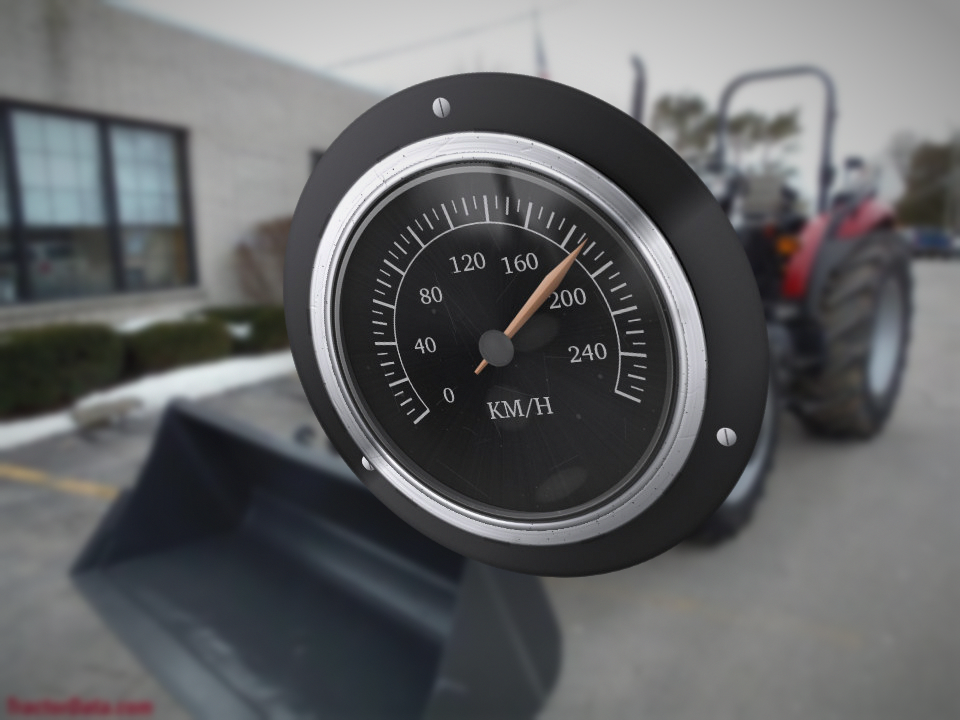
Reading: 187.5,km/h
